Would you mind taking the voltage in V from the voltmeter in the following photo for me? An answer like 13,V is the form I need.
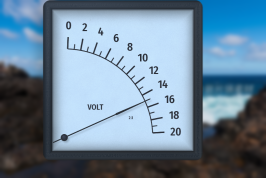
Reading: 15,V
